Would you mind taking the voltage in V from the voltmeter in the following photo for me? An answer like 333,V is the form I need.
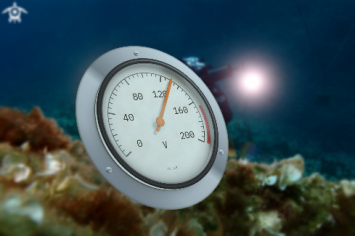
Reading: 130,V
